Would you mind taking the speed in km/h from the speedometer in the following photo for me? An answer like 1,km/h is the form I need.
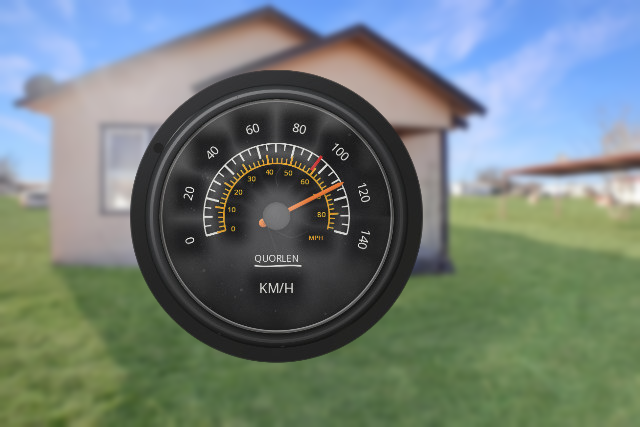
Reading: 112.5,km/h
